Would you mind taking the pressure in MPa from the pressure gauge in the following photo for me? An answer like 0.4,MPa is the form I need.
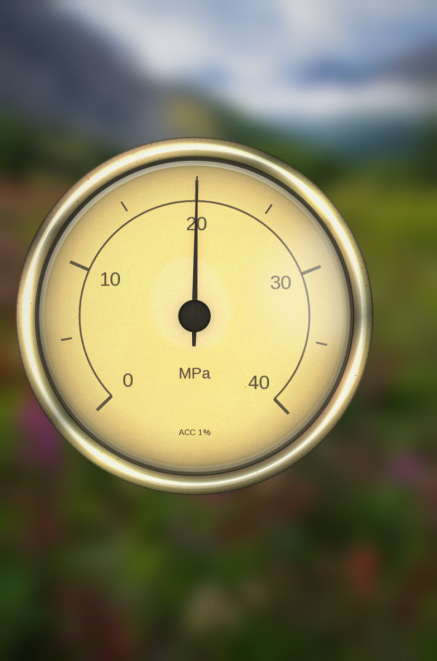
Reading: 20,MPa
